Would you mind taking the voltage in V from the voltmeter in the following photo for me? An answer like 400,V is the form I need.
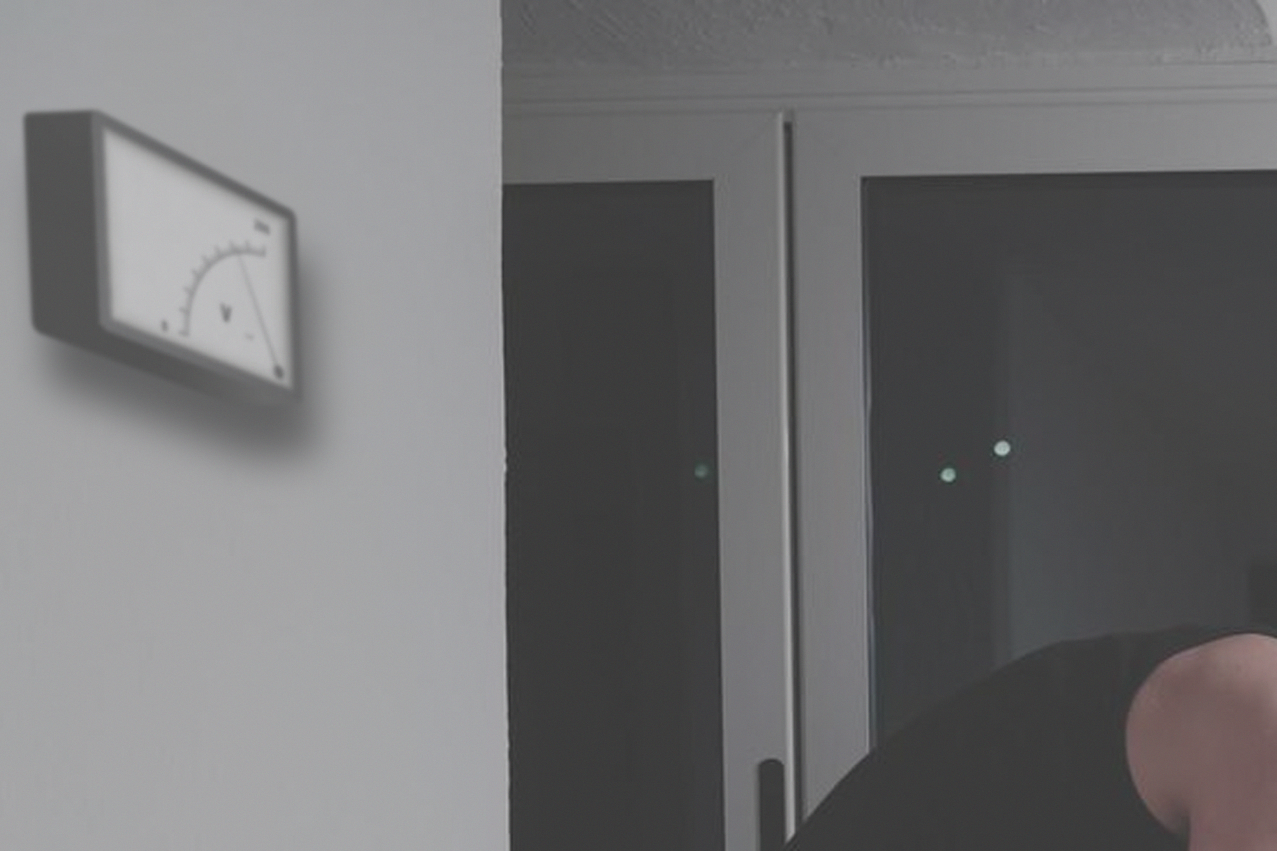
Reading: 150,V
